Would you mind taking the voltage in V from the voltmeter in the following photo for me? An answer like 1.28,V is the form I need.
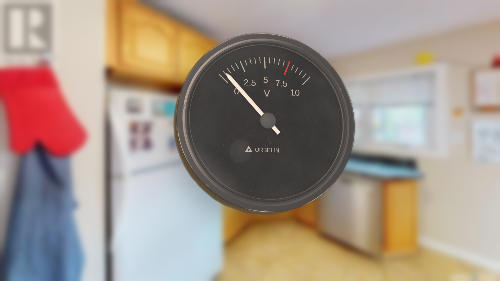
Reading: 0.5,V
